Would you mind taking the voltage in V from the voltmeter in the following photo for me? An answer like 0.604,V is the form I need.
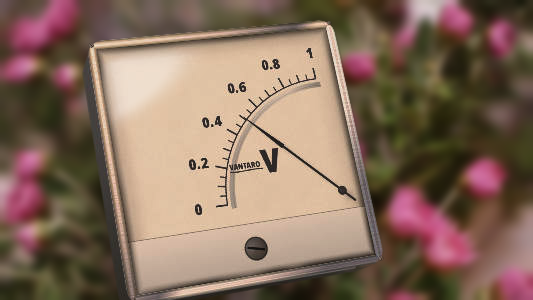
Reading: 0.5,V
